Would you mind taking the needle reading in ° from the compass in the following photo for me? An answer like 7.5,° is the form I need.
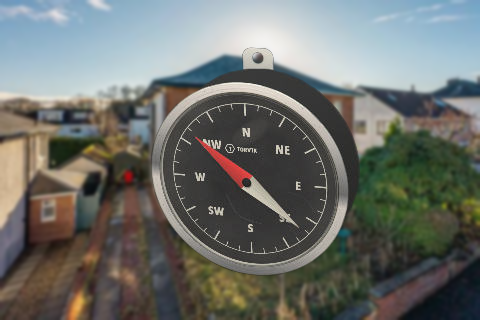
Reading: 310,°
